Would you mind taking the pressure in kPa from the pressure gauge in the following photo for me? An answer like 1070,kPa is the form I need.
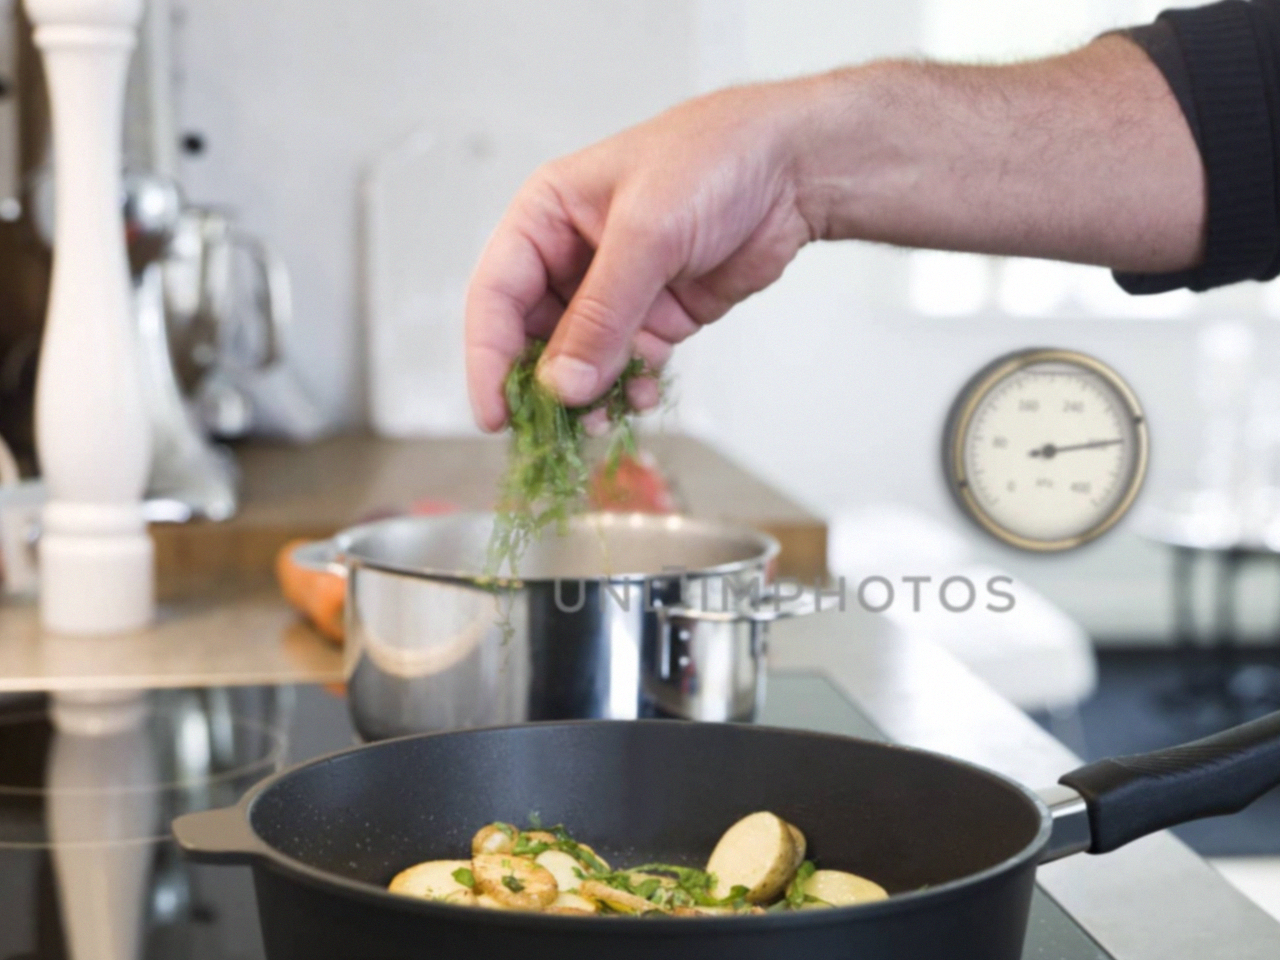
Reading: 320,kPa
